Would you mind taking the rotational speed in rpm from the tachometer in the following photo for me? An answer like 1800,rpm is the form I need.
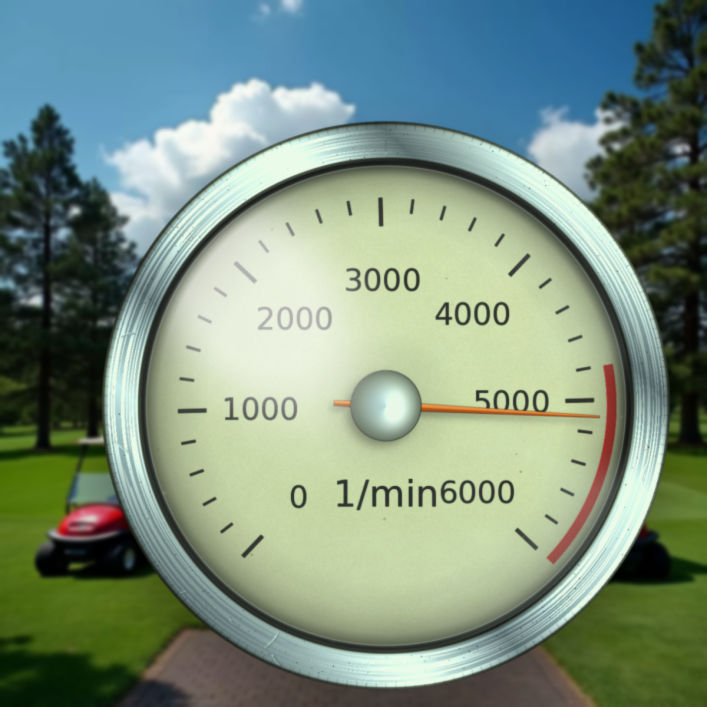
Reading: 5100,rpm
